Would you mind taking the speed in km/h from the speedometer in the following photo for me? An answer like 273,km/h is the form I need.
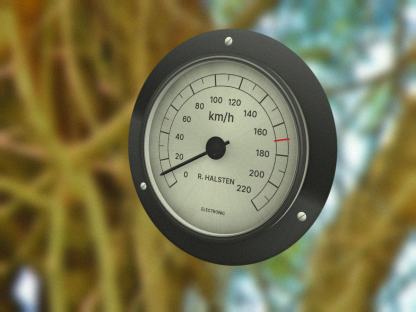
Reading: 10,km/h
